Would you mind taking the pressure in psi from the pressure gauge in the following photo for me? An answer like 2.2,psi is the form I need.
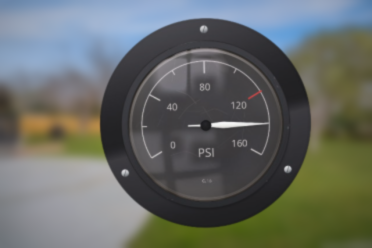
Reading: 140,psi
